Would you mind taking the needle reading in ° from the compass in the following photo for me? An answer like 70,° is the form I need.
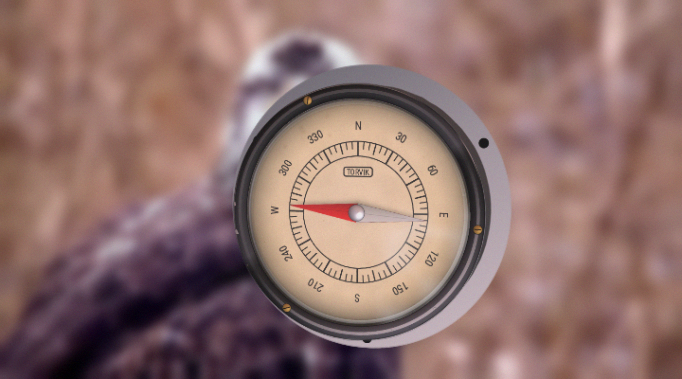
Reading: 275,°
